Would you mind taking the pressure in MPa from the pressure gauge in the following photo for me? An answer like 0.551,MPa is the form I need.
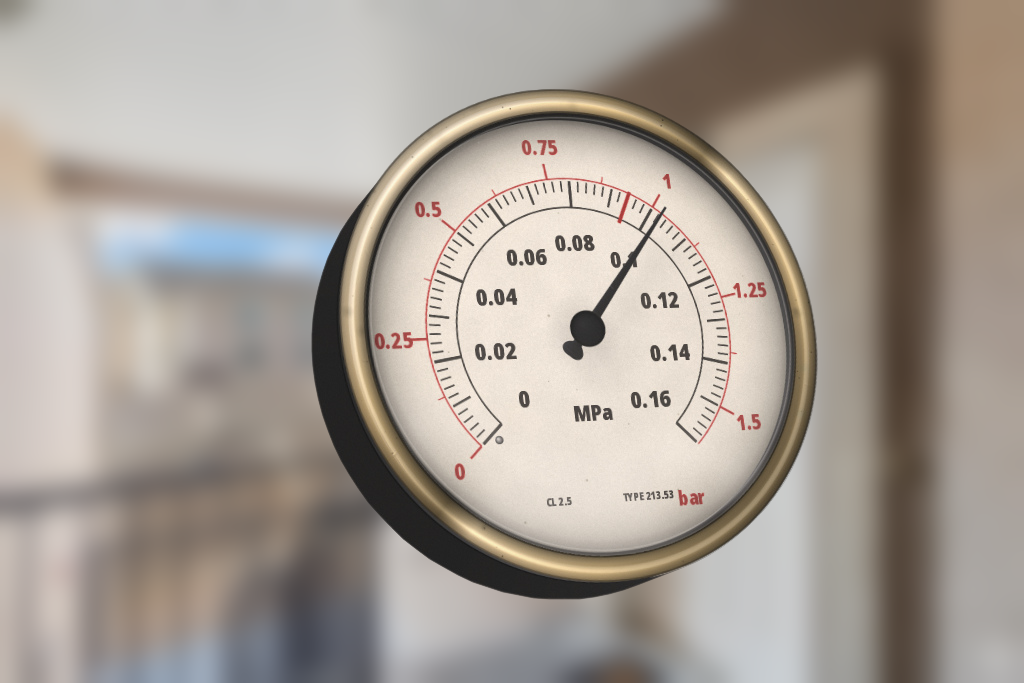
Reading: 0.102,MPa
